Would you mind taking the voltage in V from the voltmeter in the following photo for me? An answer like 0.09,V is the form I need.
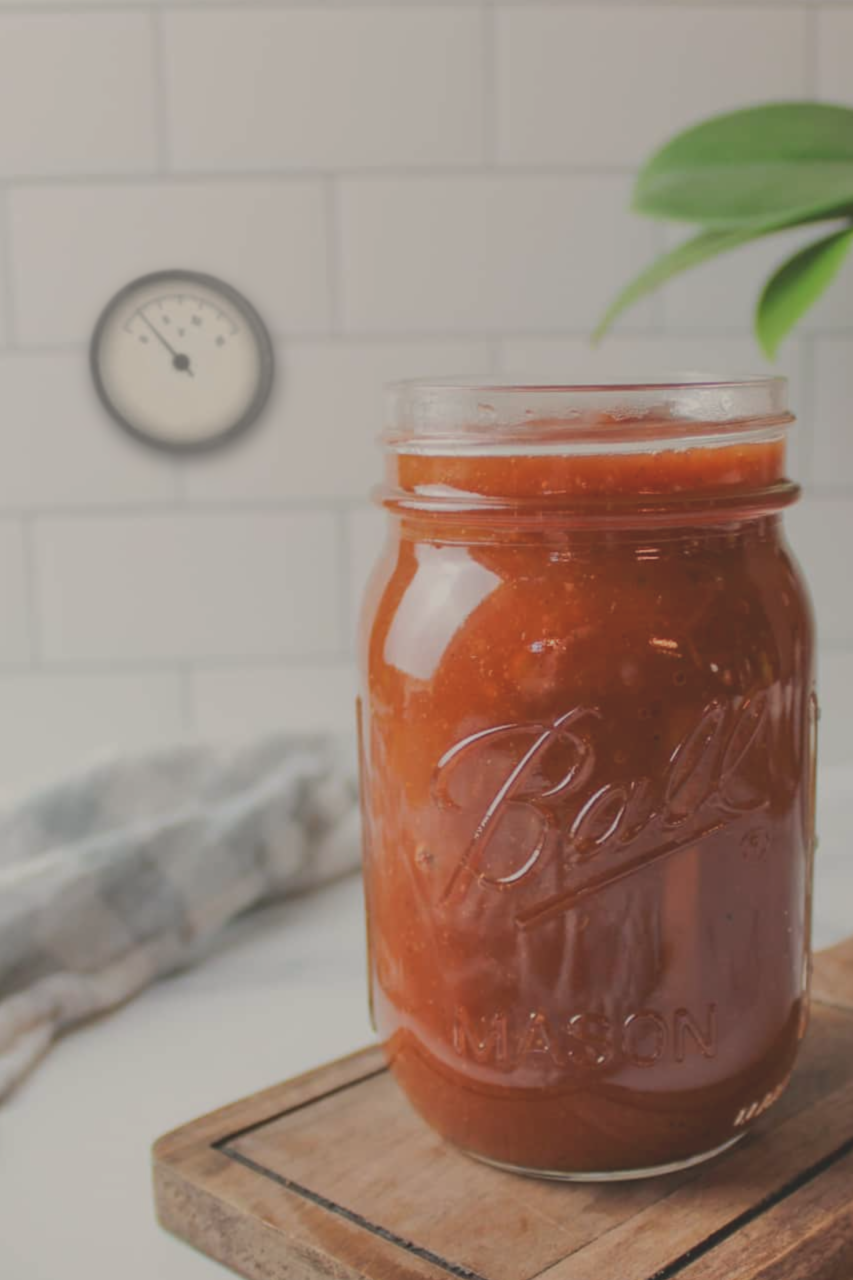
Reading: 2.5,V
